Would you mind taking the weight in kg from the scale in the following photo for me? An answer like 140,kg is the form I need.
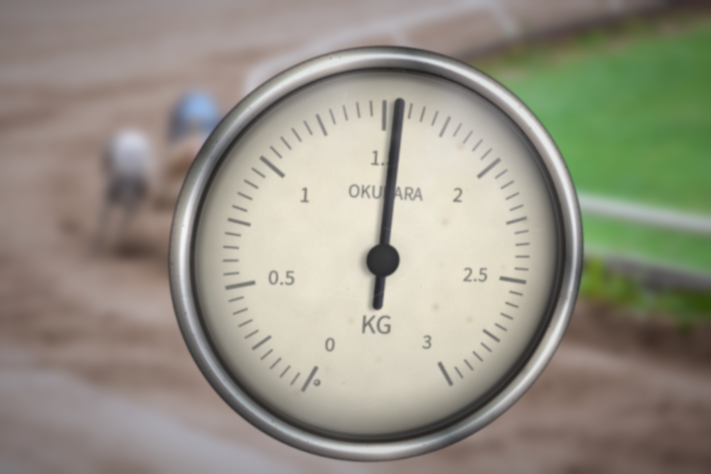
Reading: 1.55,kg
